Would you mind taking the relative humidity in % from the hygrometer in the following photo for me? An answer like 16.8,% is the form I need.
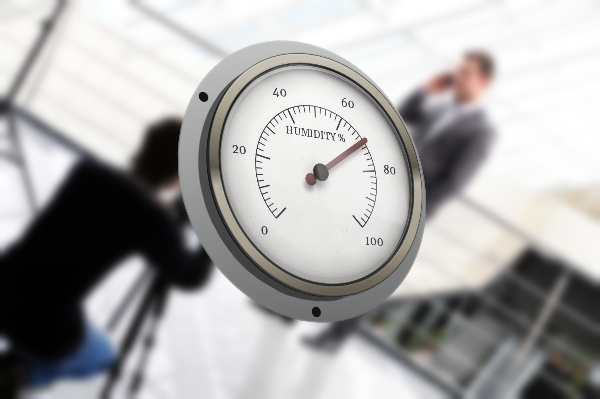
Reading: 70,%
